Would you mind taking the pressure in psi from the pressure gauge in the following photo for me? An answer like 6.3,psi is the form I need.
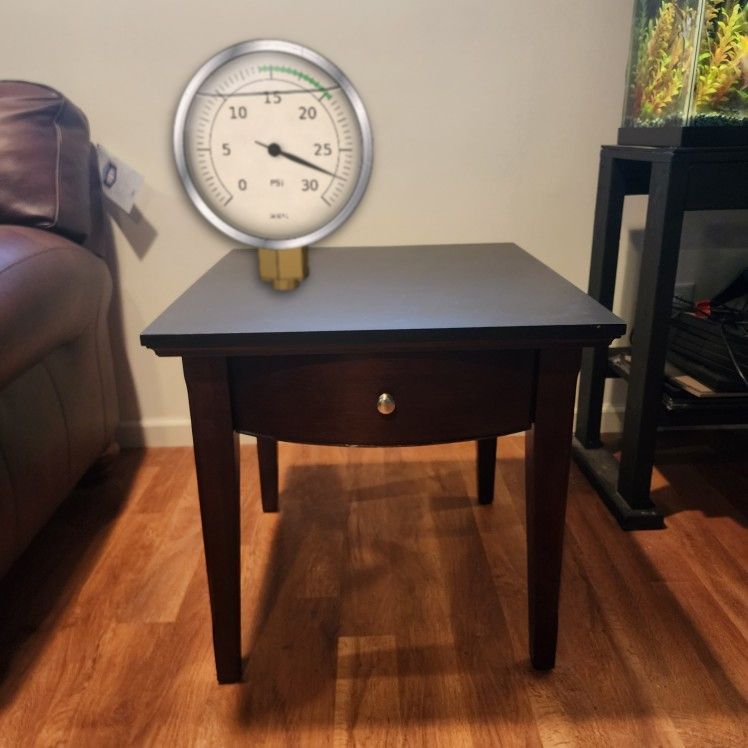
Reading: 27.5,psi
